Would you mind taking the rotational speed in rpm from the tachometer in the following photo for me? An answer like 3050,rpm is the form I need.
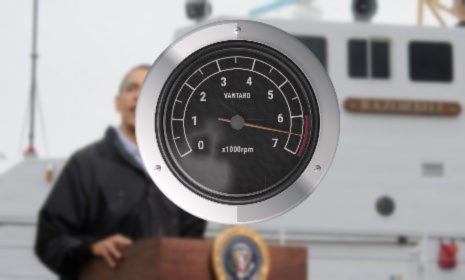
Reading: 6500,rpm
